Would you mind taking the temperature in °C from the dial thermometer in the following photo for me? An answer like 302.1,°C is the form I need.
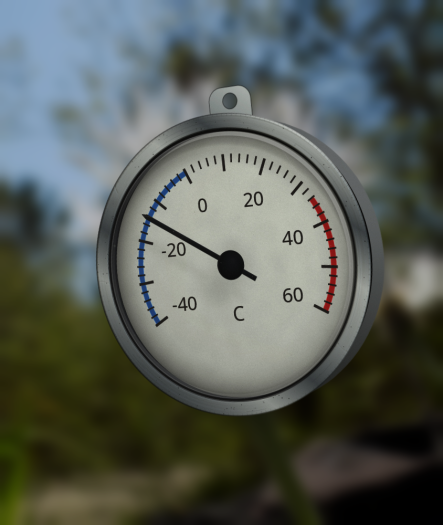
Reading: -14,°C
